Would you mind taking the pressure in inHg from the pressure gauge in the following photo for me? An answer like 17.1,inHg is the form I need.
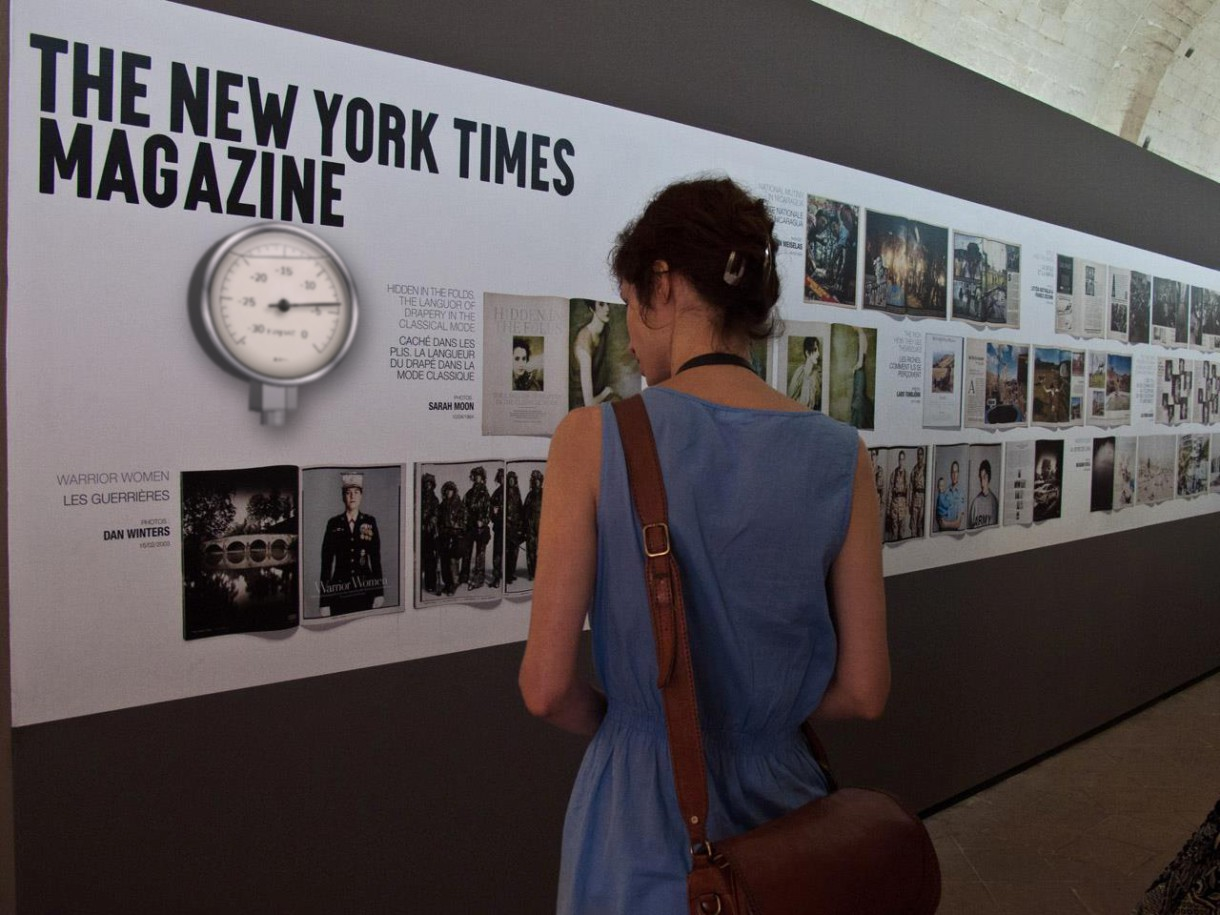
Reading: -6,inHg
